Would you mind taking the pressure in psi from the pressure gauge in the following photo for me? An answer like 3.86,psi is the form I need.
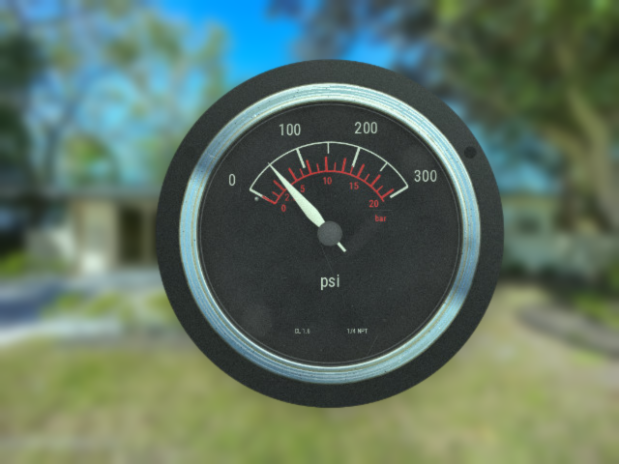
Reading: 50,psi
